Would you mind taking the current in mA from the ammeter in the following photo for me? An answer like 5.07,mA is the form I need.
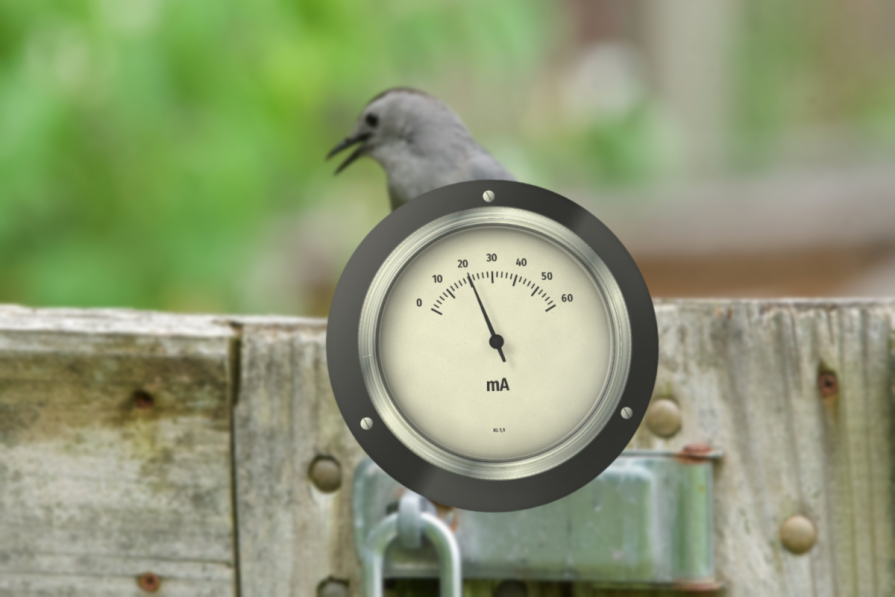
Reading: 20,mA
